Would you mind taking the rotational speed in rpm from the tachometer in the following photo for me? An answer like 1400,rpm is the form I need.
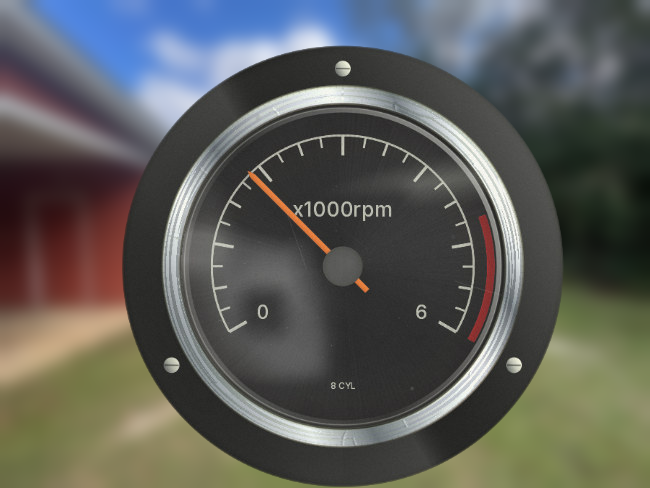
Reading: 1875,rpm
